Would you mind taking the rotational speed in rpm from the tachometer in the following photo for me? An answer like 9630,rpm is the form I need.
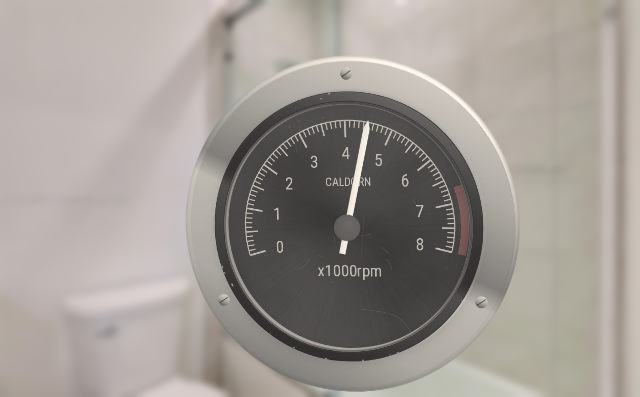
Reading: 4500,rpm
